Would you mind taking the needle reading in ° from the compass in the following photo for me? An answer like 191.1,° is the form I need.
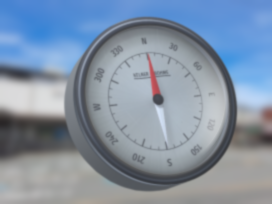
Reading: 0,°
